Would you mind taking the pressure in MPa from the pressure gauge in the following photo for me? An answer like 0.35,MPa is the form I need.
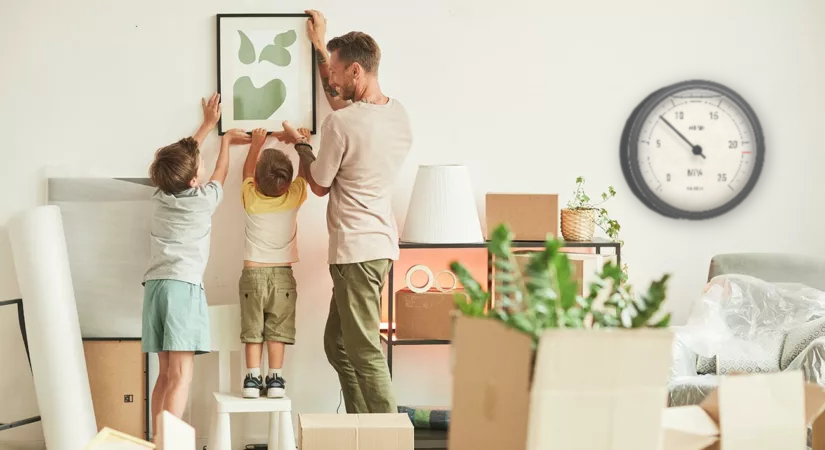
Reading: 8,MPa
